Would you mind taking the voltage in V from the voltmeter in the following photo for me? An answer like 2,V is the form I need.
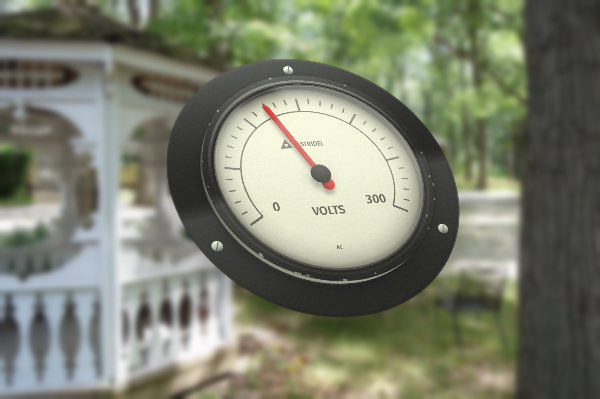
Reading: 120,V
